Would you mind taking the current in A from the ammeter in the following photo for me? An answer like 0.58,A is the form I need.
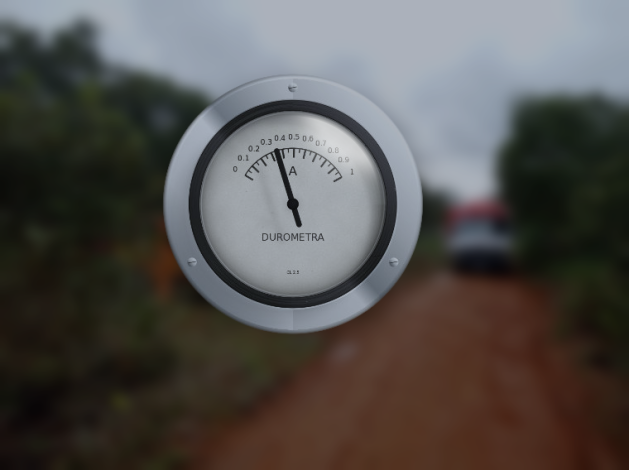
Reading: 0.35,A
